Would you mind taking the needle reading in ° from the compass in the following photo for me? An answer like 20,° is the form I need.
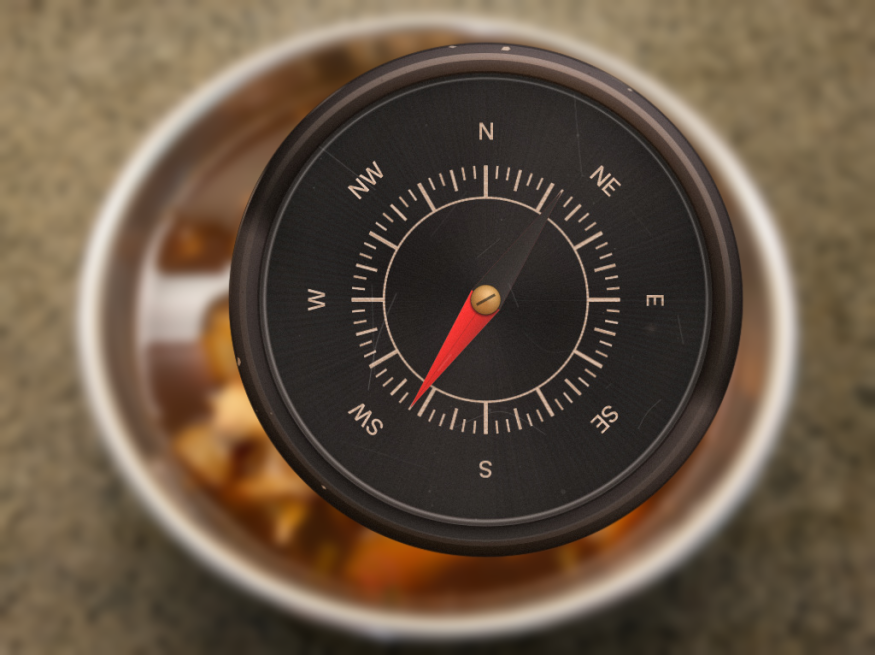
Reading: 215,°
